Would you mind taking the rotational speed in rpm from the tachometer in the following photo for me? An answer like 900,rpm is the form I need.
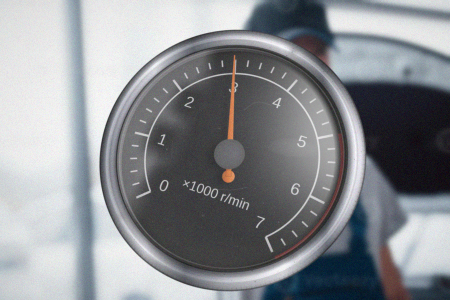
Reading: 3000,rpm
